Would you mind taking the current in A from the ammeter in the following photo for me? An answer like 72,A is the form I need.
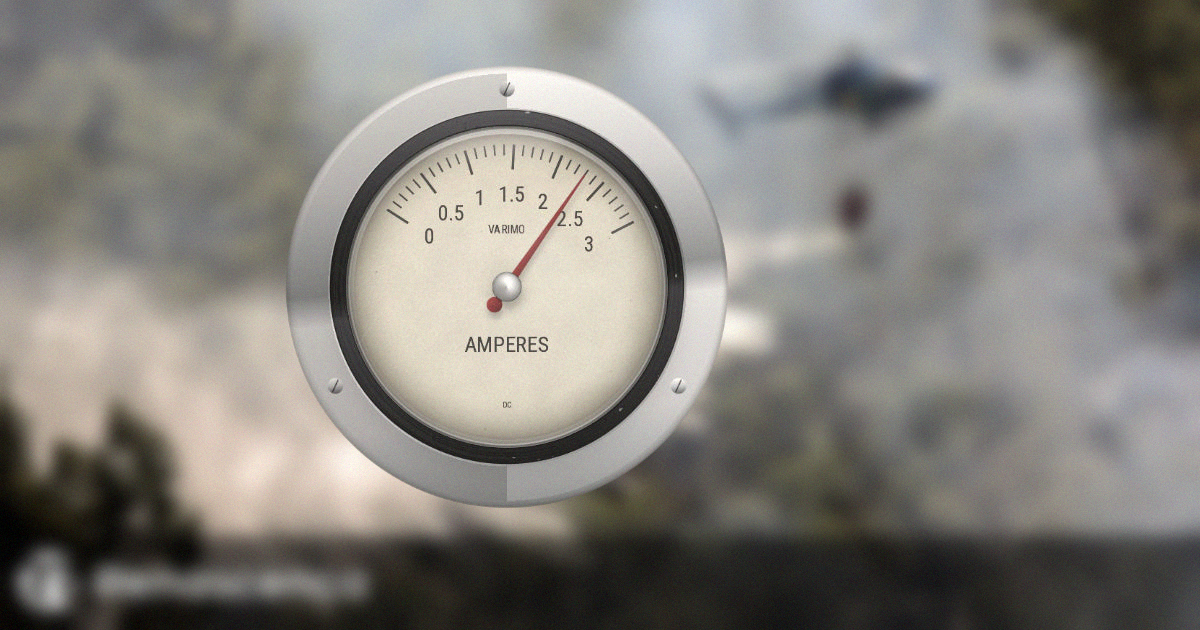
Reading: 2.3,A
